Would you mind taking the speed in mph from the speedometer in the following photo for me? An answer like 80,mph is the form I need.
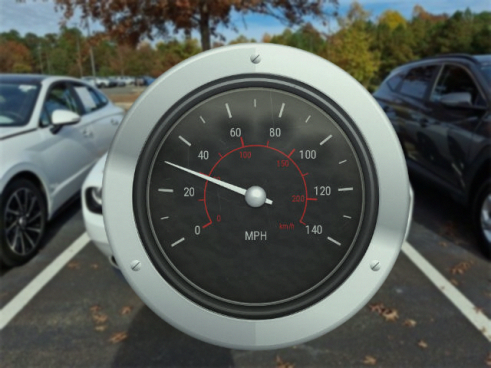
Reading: 30,mph
